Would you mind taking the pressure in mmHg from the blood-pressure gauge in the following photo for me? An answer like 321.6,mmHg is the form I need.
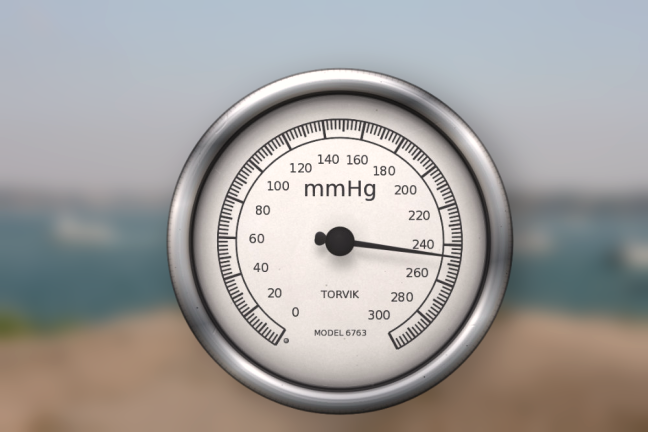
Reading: 246,mmHg
